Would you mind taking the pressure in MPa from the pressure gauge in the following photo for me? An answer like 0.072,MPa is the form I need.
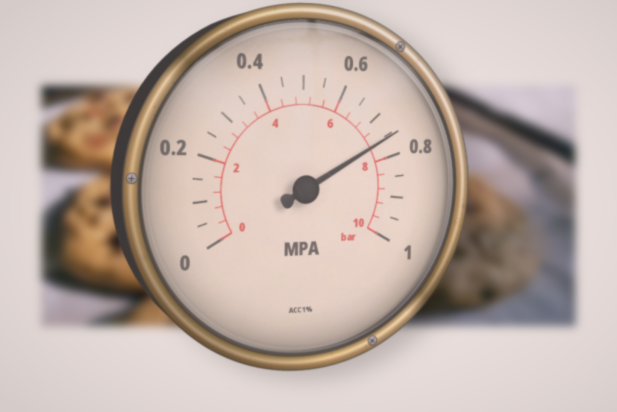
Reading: 0.75,MPa
